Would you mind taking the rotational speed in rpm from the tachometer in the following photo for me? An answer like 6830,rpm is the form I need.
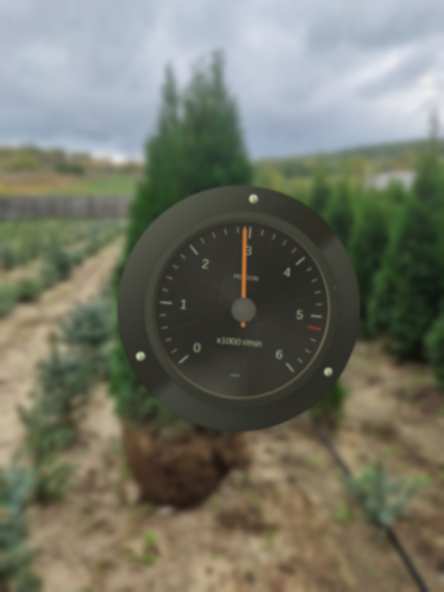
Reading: 2900,rpm
